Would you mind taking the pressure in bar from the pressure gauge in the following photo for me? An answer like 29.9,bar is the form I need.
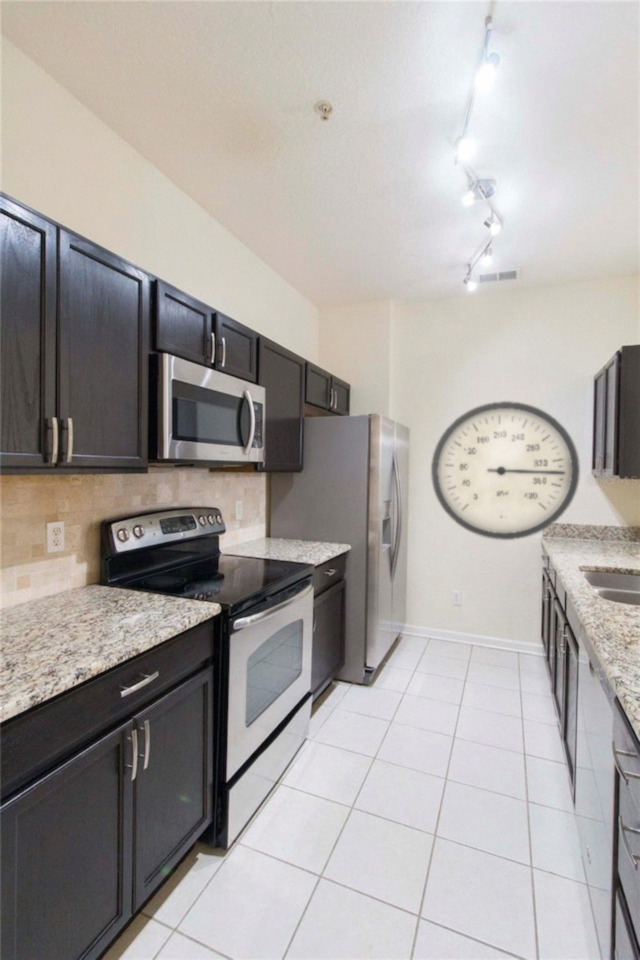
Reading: 340,bar
